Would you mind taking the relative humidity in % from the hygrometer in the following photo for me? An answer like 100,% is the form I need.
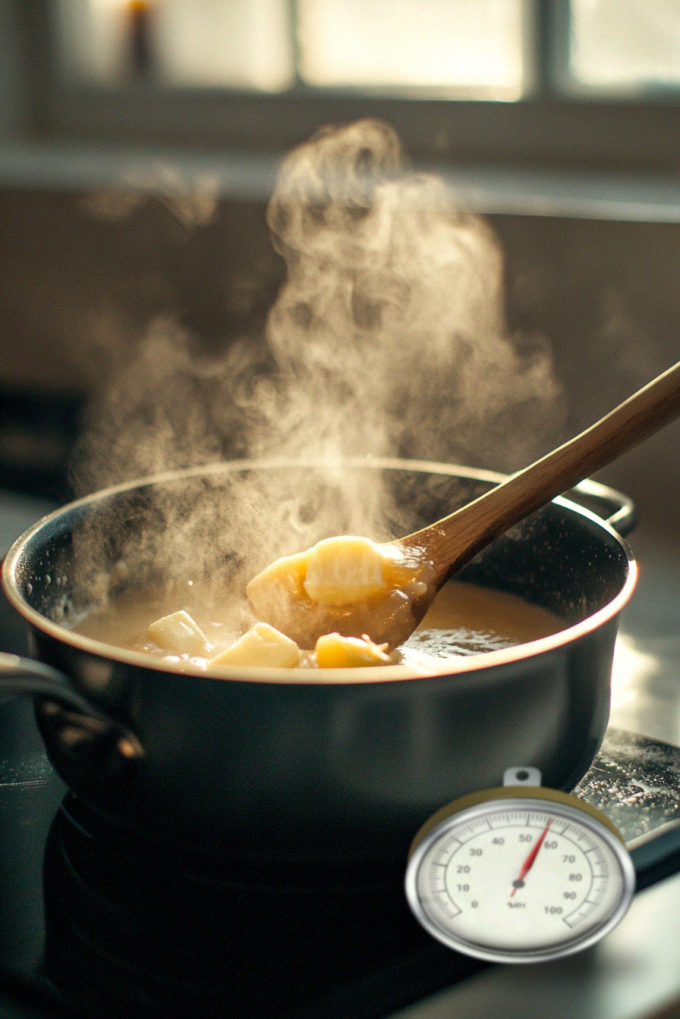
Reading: 55,%
